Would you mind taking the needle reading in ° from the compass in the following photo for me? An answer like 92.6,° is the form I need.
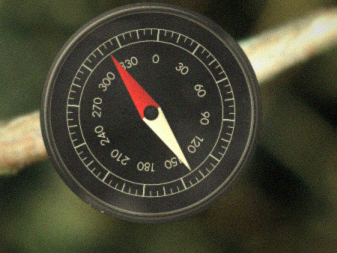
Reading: 320,°
